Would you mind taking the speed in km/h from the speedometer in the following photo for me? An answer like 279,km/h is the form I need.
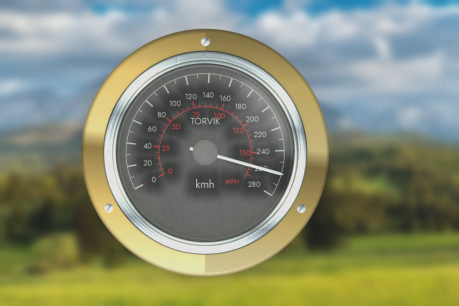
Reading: 260,km/h
